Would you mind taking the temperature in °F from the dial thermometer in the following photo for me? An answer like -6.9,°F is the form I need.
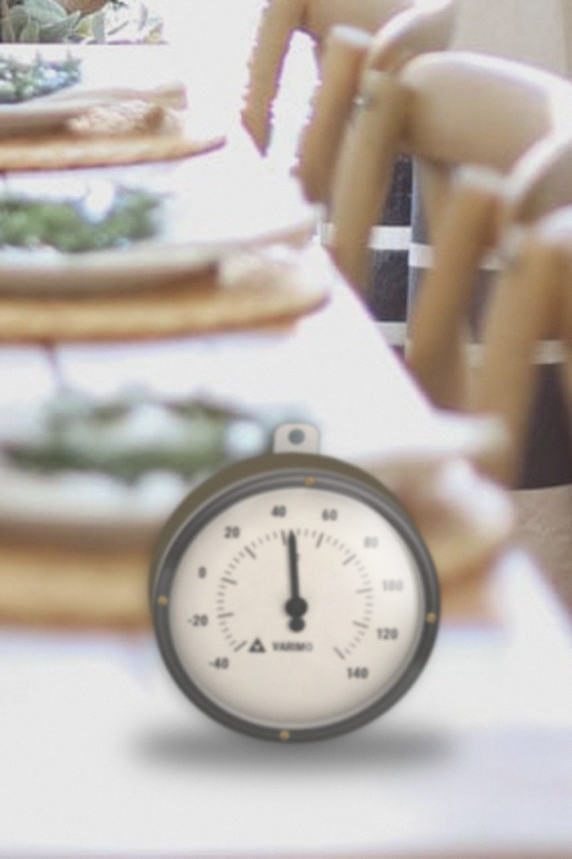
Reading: 44,°F
